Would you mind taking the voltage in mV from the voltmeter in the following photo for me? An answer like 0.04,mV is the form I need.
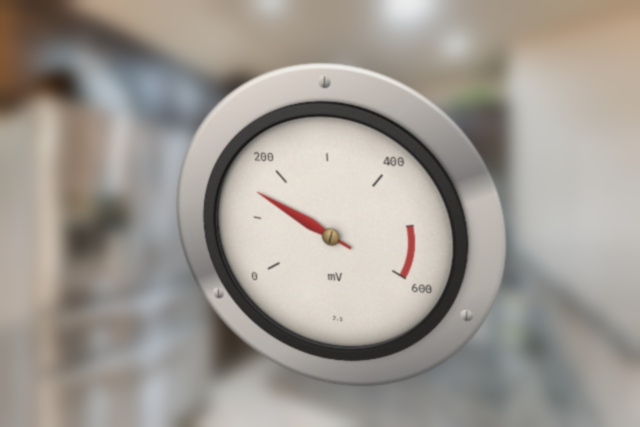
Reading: 150,mV
